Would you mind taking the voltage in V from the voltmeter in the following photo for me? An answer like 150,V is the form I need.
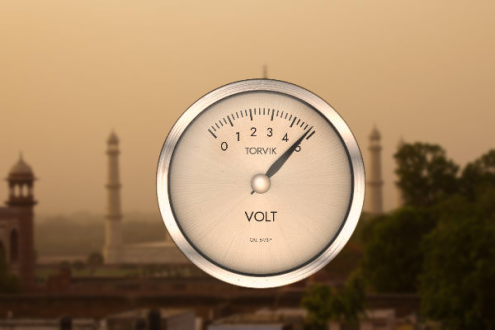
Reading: 4.8,V
